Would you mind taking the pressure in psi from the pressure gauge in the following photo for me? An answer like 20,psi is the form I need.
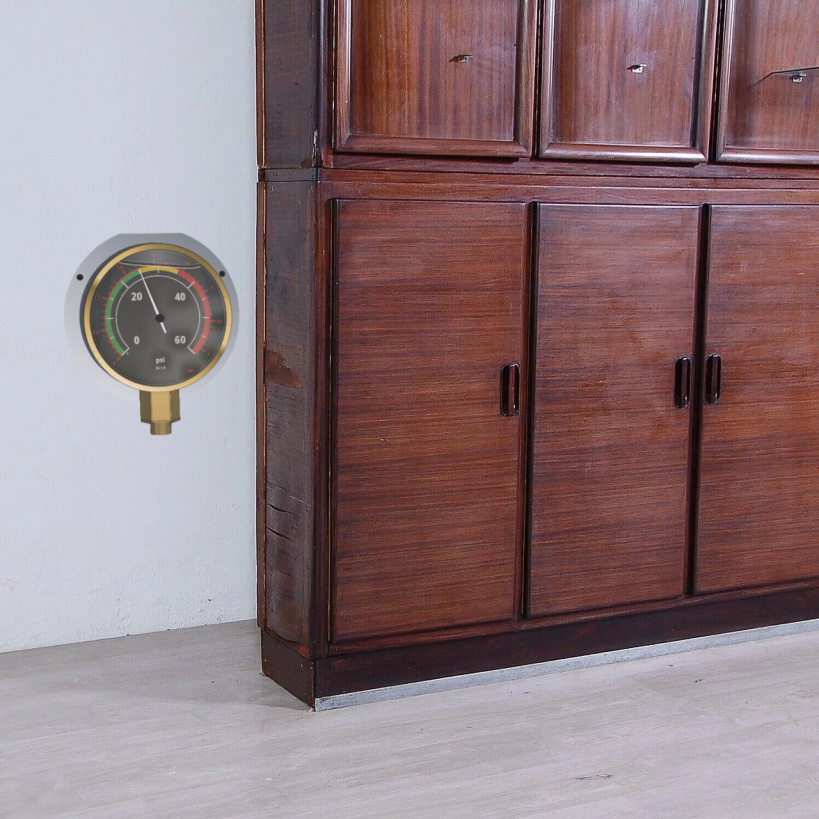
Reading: 25,psi
